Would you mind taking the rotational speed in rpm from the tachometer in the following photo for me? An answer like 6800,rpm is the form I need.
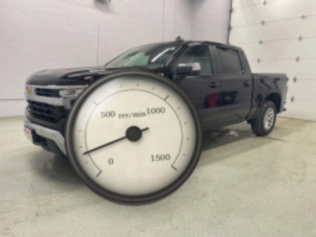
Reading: 150,rpm
